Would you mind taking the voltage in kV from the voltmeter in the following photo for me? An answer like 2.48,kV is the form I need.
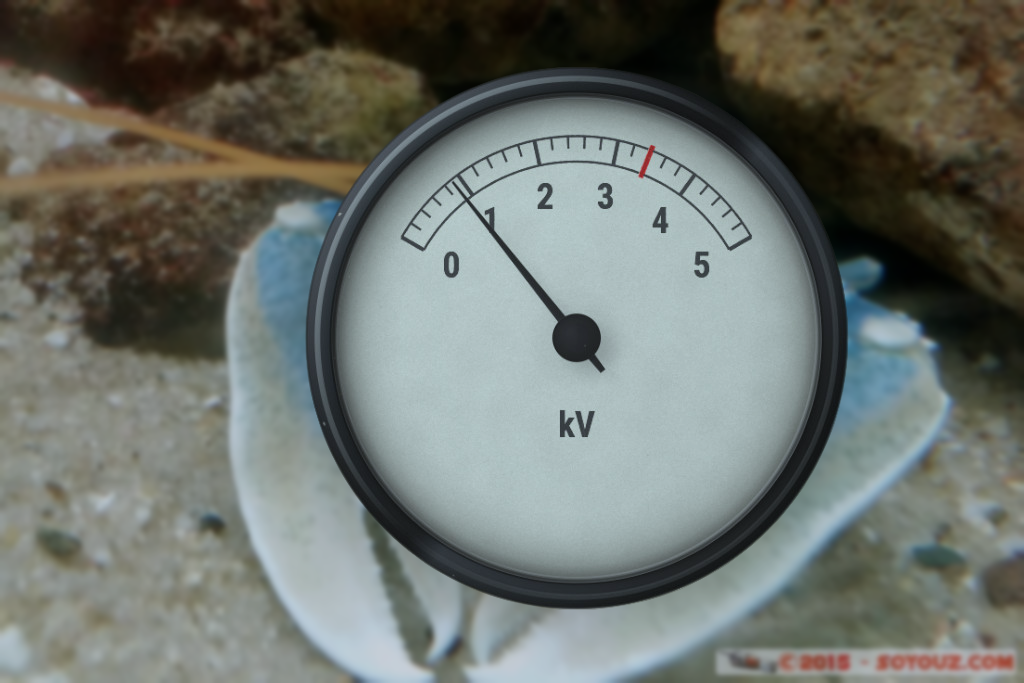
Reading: 0.9,kV
